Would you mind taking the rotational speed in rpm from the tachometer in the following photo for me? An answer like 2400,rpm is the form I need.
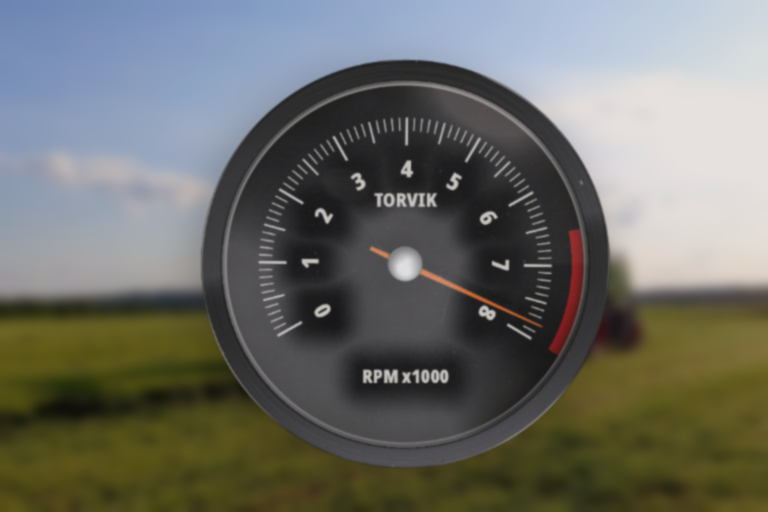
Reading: 7800,rpm
